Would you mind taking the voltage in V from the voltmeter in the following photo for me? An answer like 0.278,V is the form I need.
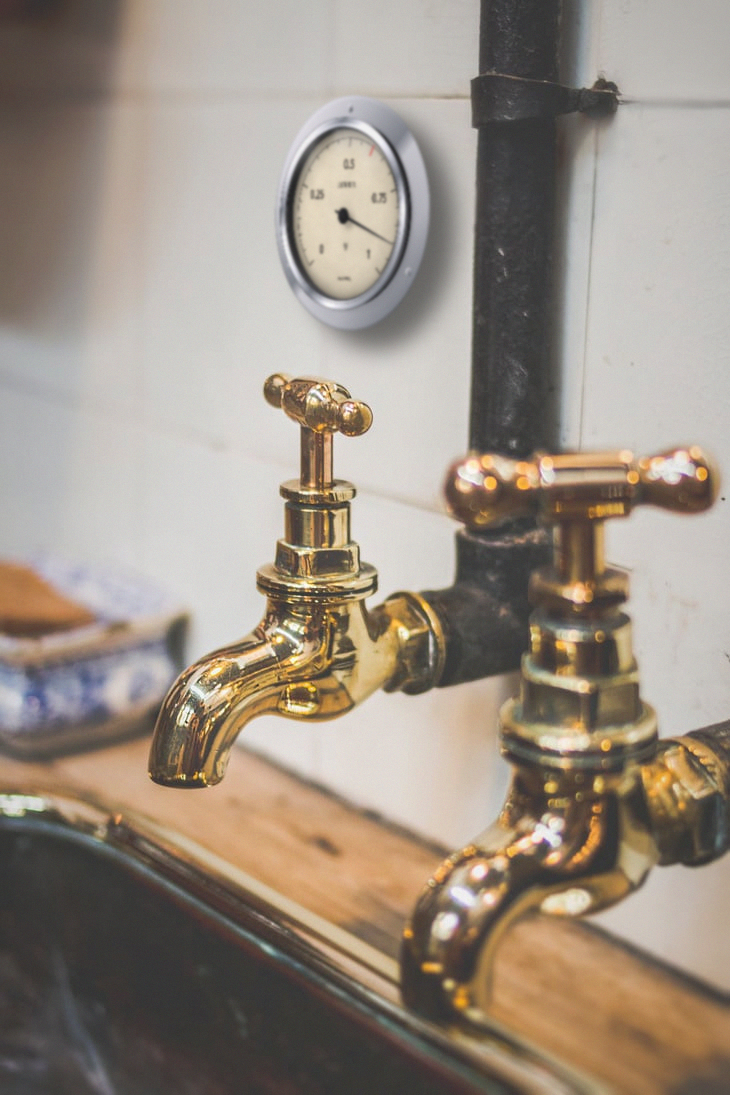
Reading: 0.9,V
